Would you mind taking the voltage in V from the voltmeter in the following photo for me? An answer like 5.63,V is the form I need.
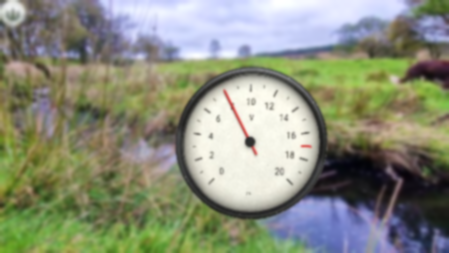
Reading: 8,V
